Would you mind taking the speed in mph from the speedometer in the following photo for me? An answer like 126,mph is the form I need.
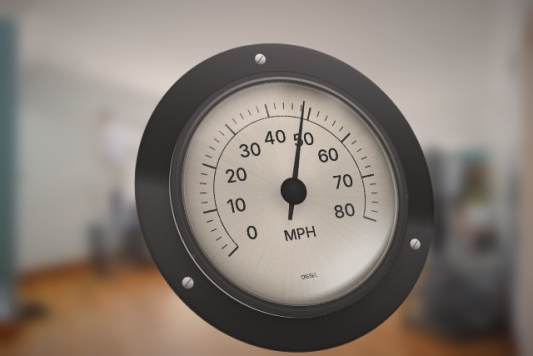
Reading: 48,mph
